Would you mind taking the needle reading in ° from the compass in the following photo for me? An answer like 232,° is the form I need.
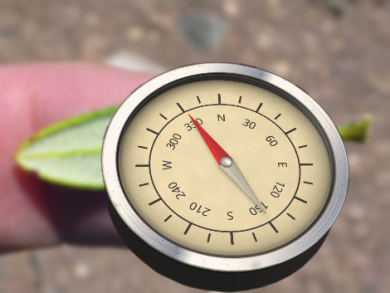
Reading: 330,°
